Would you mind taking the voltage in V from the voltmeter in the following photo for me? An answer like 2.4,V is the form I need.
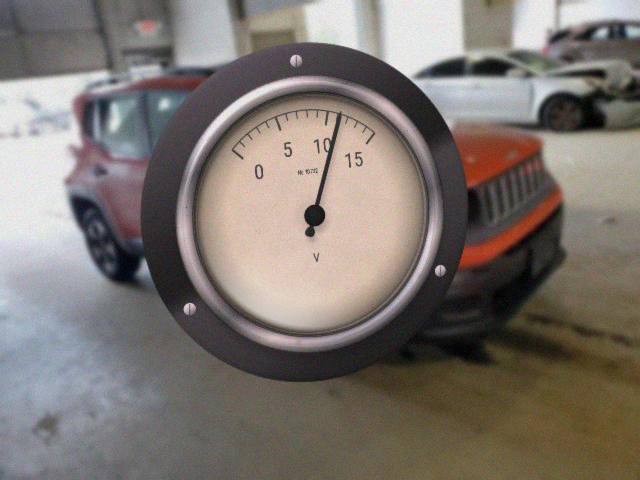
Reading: 11,V
